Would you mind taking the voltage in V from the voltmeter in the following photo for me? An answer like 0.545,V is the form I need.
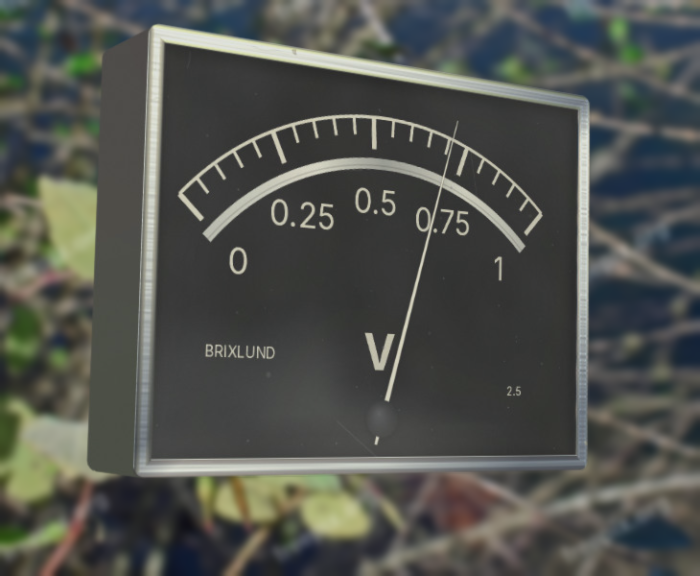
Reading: 0.7,V
